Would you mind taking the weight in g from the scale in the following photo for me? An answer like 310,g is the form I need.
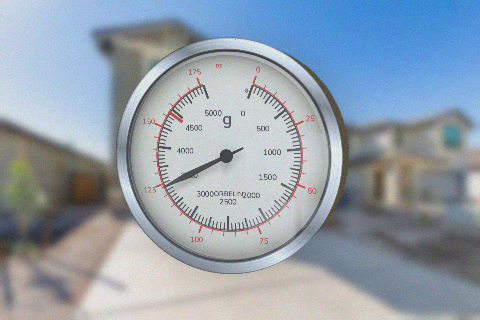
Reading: 3500,g
